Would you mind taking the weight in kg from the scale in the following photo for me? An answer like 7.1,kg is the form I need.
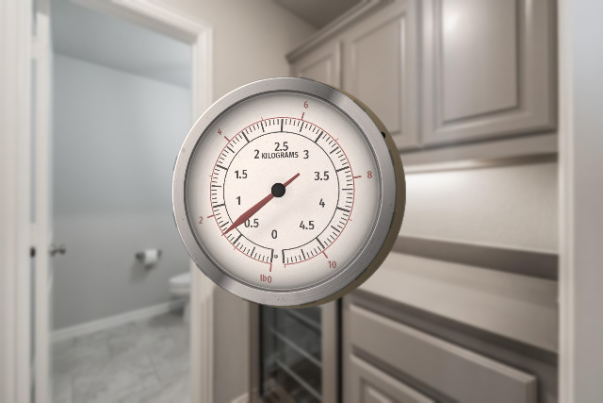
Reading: 0.65,kg
